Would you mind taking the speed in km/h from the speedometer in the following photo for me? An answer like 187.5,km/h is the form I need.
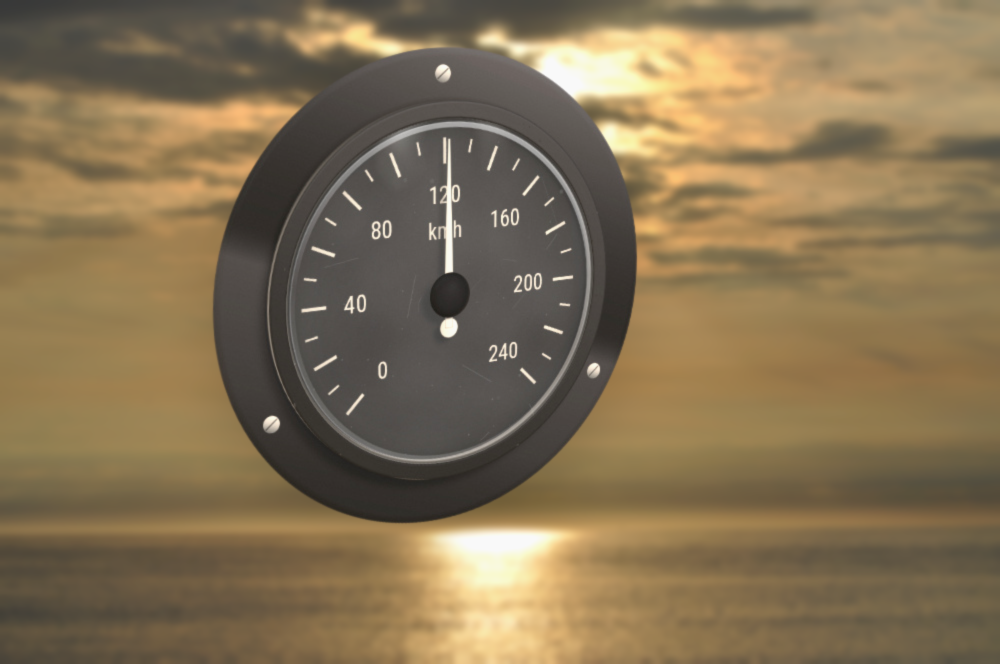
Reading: 120,km/h
